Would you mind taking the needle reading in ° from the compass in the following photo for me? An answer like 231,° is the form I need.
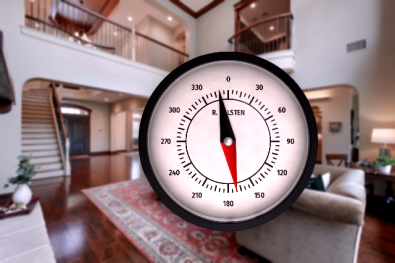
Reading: 170,°
